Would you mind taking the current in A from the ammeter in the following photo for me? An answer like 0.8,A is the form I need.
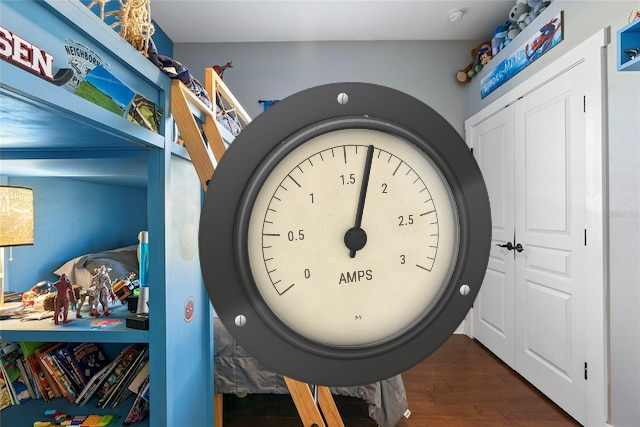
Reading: 1.7,A
